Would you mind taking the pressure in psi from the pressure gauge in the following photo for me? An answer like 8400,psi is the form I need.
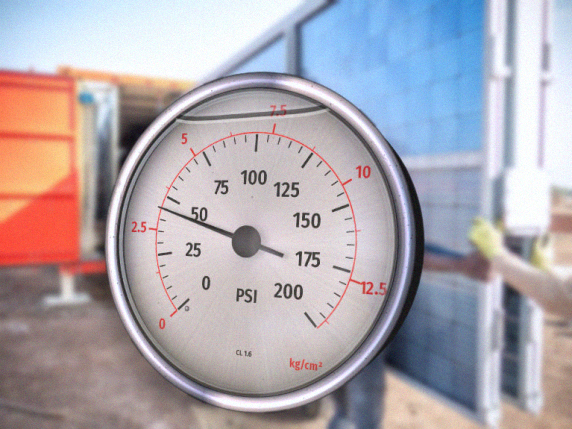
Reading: 45,psi
